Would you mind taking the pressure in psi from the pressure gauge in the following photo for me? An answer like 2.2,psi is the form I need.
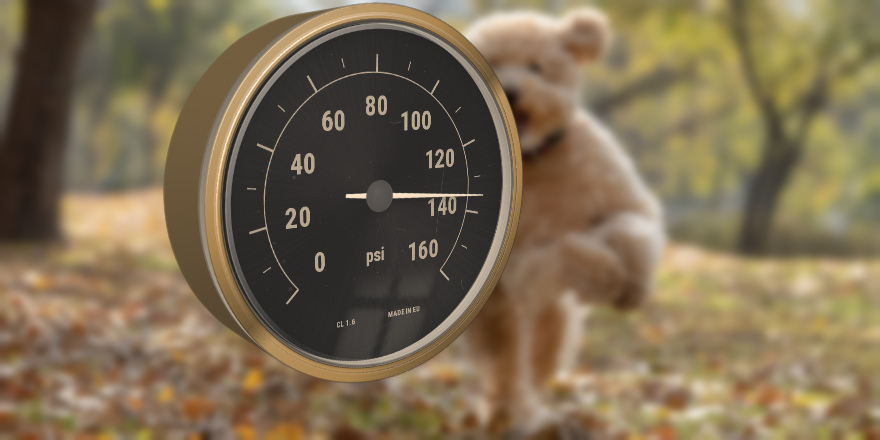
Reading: 135,psi
